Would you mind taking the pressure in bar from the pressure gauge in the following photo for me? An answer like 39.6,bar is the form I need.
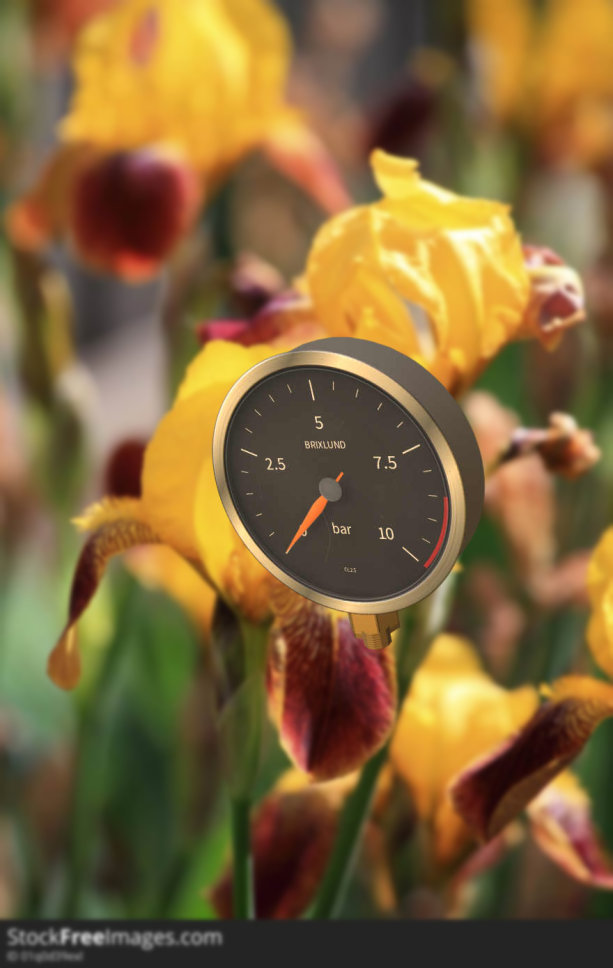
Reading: 0,bar
